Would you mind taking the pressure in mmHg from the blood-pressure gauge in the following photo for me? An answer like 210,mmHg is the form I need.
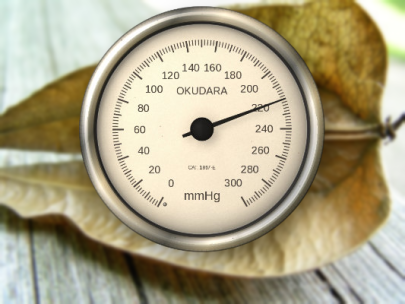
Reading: 220,mmHg
